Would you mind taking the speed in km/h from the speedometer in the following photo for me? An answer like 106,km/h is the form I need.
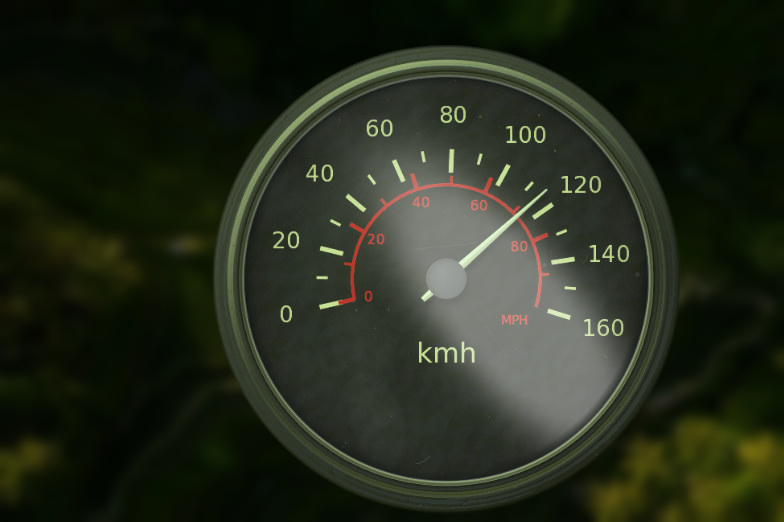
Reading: 115,km/h
